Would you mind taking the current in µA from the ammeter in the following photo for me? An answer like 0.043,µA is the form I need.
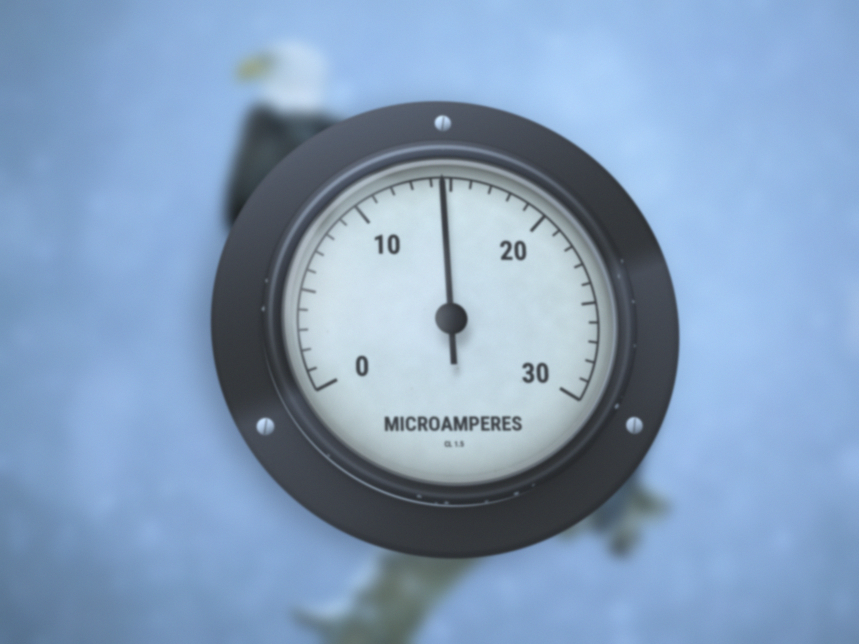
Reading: 14.5,µA
